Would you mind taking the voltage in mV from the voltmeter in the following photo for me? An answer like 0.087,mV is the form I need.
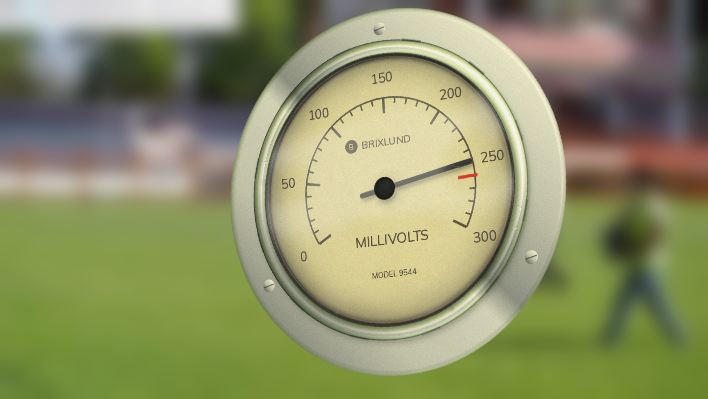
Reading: 250,mV
